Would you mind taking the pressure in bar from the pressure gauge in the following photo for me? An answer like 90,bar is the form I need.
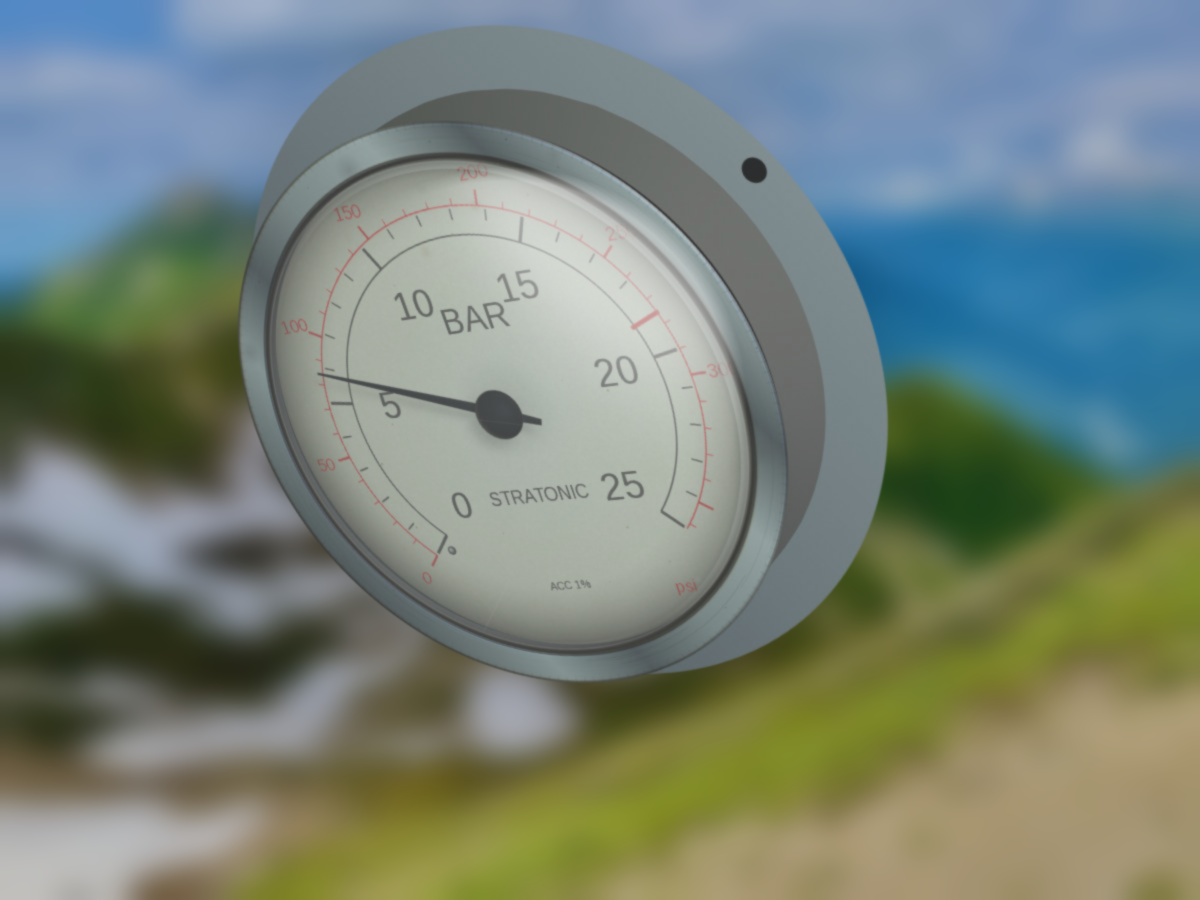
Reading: 6,bar
